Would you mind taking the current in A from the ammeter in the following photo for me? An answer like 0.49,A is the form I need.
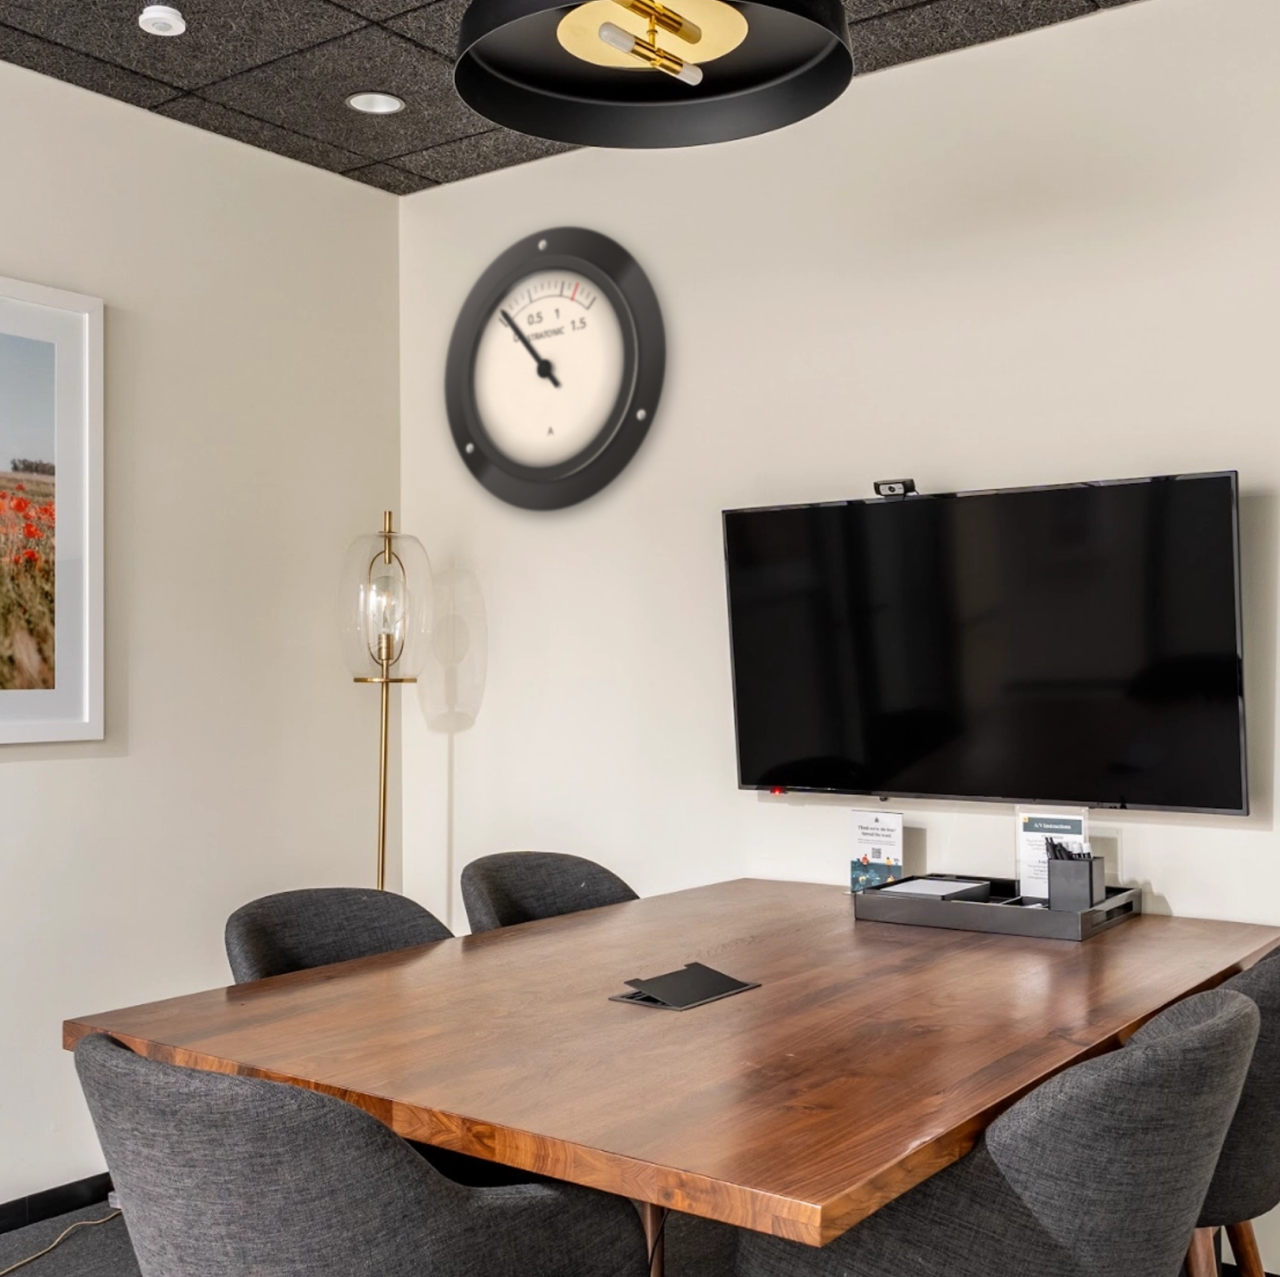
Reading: 0.1,A
